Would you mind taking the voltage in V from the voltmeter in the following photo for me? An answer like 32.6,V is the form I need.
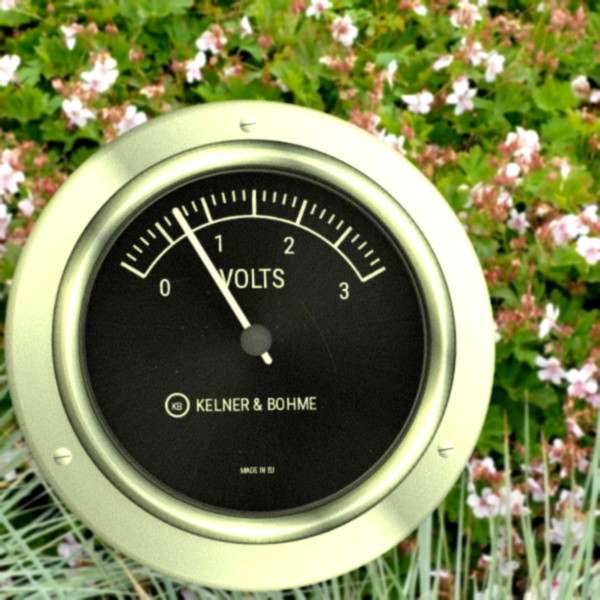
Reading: 0.7,V
